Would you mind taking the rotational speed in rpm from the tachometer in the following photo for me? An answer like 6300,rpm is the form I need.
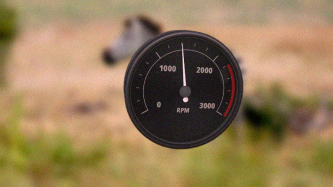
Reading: 1400,rpm
